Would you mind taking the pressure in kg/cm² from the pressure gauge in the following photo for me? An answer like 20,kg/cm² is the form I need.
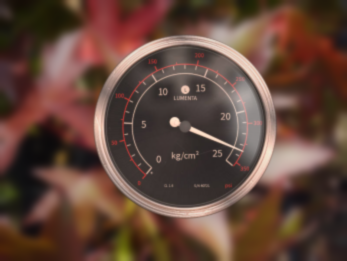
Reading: 23.5,kg/cm²
